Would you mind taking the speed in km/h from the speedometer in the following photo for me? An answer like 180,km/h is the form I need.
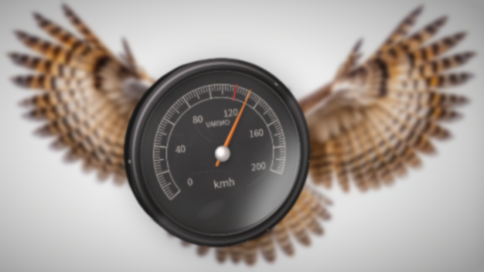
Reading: 130,km/h
